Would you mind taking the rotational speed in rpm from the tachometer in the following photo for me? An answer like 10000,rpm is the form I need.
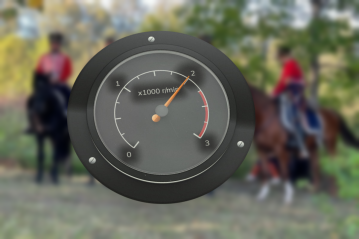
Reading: 2000,rpm
